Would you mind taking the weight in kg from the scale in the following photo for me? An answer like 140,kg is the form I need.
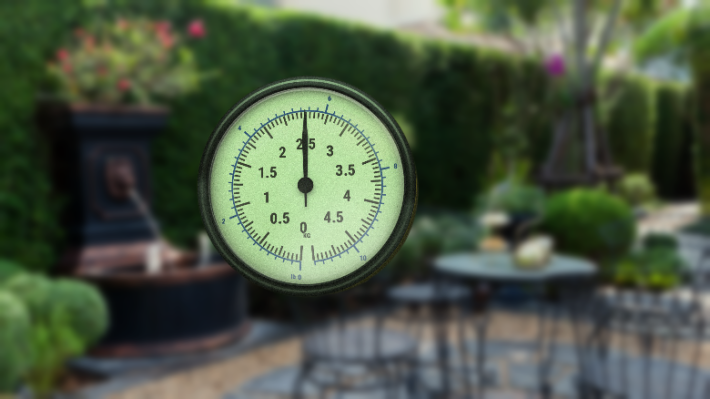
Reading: 2.5,kg
